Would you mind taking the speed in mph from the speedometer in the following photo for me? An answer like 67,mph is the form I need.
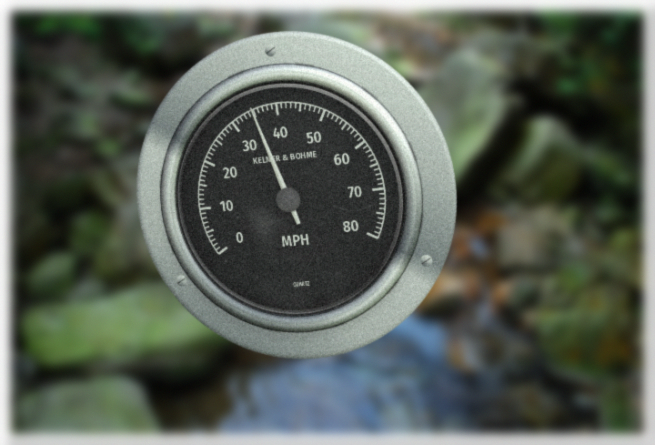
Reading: 35,mph
